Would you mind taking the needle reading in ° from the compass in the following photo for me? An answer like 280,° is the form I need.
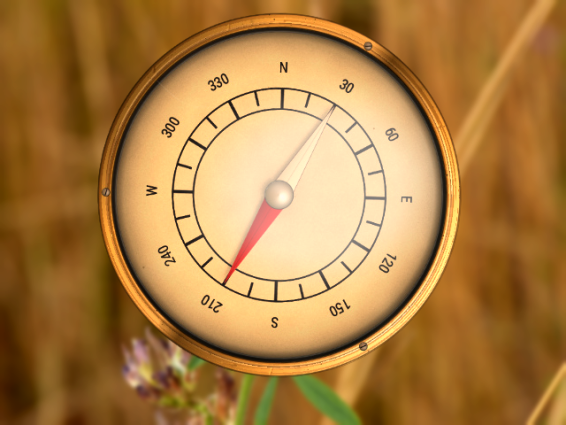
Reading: 210,°
